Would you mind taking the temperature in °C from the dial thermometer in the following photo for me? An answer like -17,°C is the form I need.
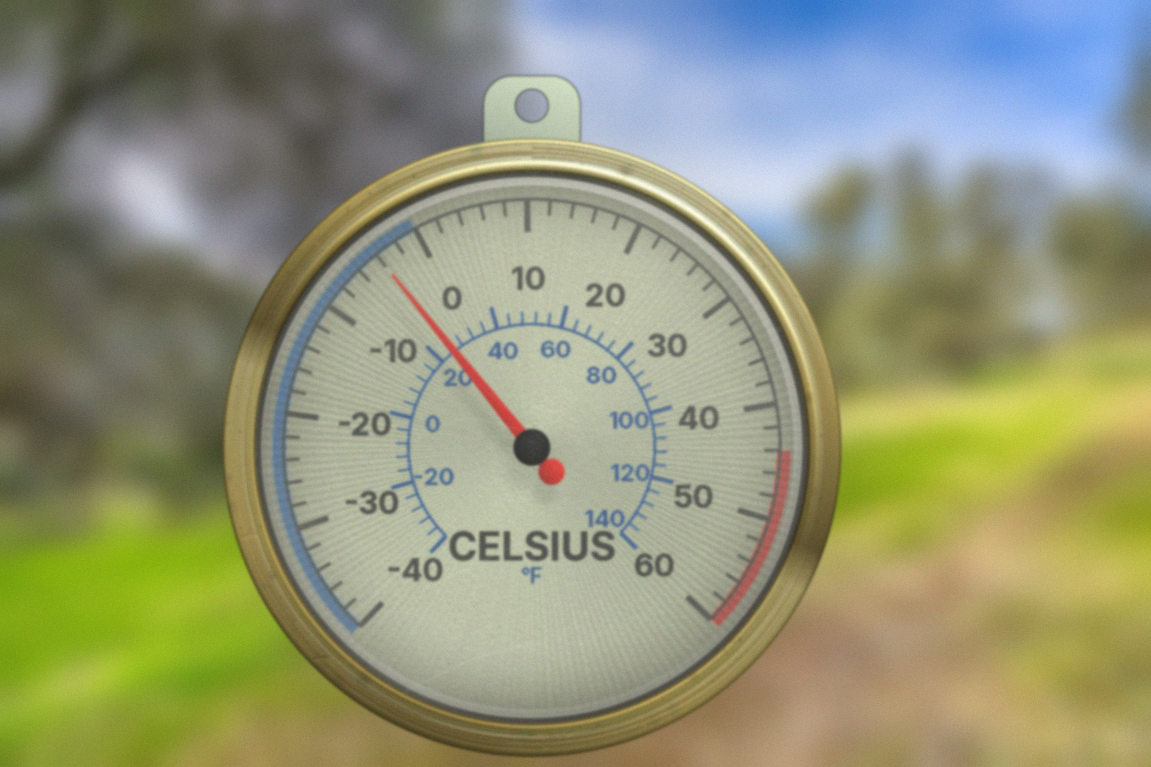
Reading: -4,°C
